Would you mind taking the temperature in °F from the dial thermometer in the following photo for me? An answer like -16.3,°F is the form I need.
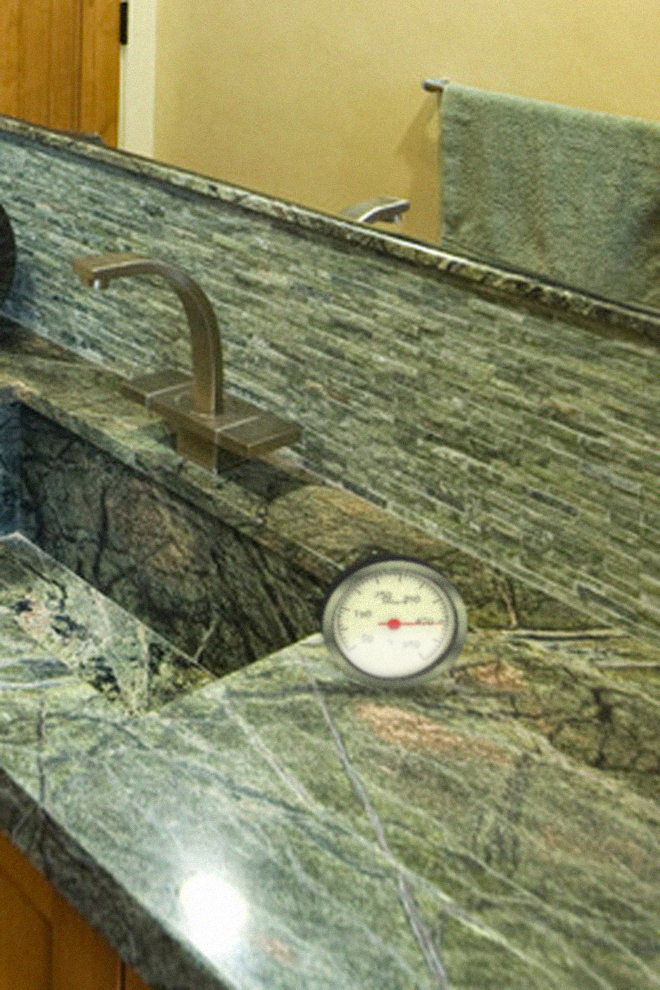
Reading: 450,°F
